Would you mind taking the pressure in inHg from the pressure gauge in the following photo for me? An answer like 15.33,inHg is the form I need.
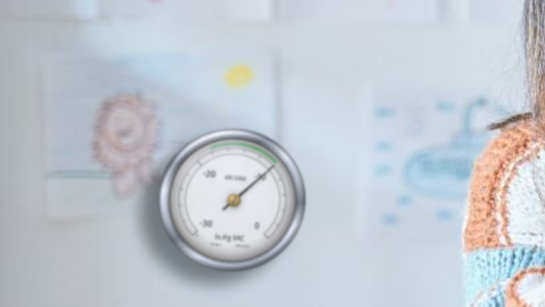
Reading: -10,inHg
